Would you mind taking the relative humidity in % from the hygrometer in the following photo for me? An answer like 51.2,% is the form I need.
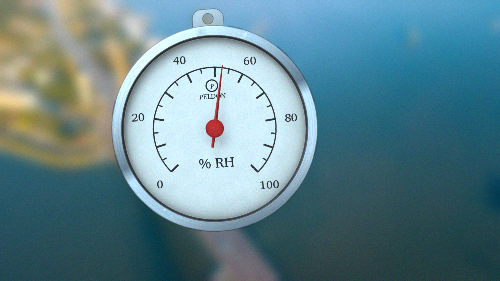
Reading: 52.5,%
